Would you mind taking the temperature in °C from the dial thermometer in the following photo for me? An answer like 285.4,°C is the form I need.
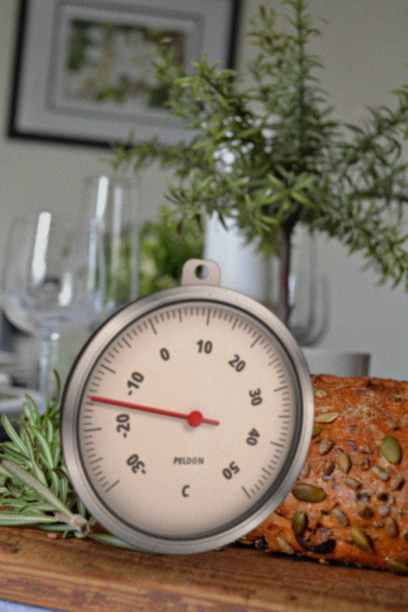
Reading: -15,°C
